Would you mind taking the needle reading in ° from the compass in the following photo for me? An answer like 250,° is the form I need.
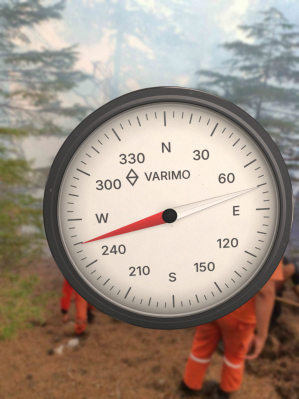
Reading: 255,°
